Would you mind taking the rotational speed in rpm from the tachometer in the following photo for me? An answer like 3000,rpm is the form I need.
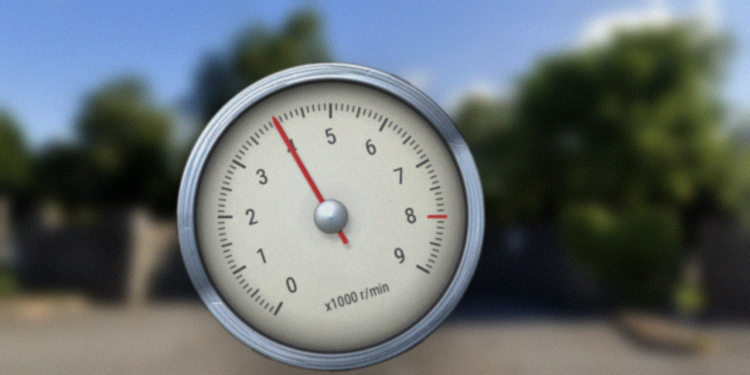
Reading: 4000,rpm
